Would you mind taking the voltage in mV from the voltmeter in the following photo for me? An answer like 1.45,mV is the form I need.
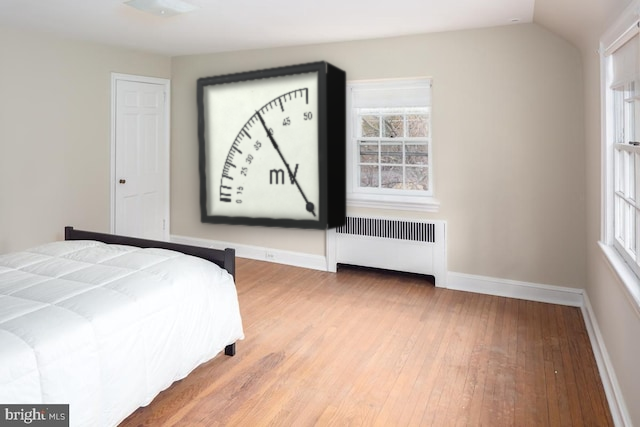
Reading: 40,mV
